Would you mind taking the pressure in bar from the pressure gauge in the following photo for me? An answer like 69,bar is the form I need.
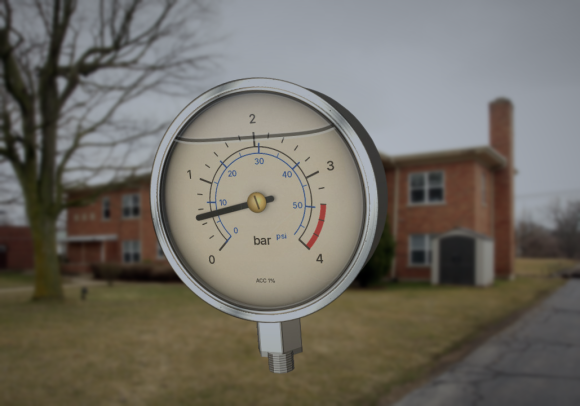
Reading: 0.5,bar
